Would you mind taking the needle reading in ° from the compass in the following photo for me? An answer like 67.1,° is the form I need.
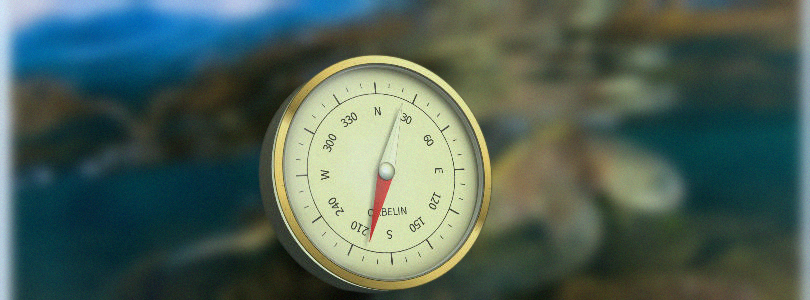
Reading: 200,°
